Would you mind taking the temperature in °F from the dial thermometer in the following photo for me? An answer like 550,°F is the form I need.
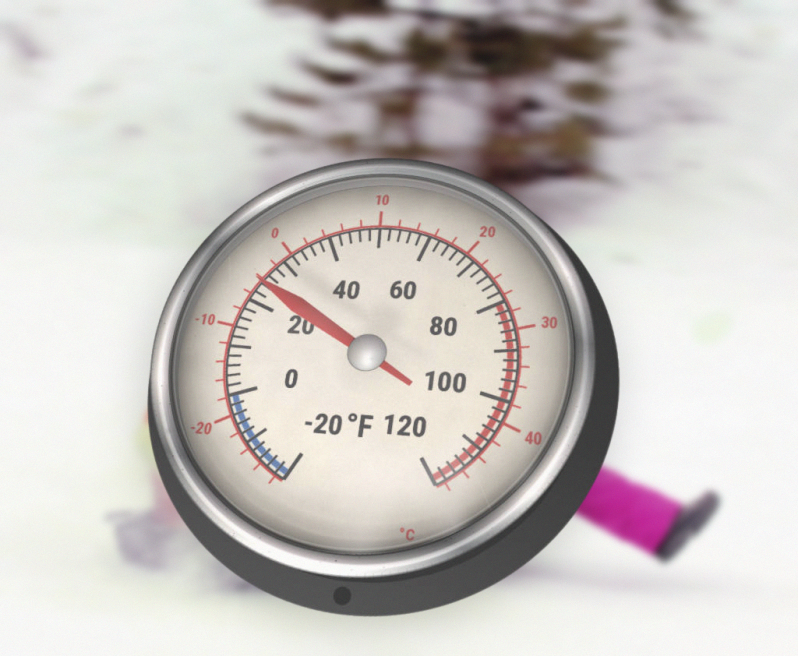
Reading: 24,°F
